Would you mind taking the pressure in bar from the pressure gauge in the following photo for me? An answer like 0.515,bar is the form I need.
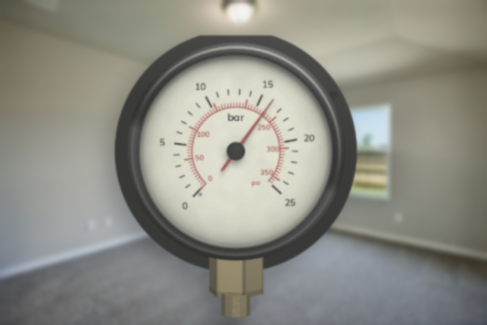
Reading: 16,bar
